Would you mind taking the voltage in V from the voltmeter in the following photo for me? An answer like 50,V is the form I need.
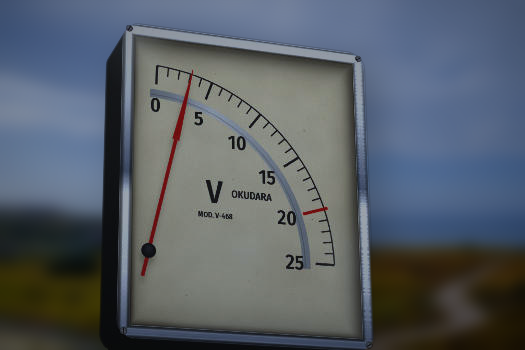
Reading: 3,V
